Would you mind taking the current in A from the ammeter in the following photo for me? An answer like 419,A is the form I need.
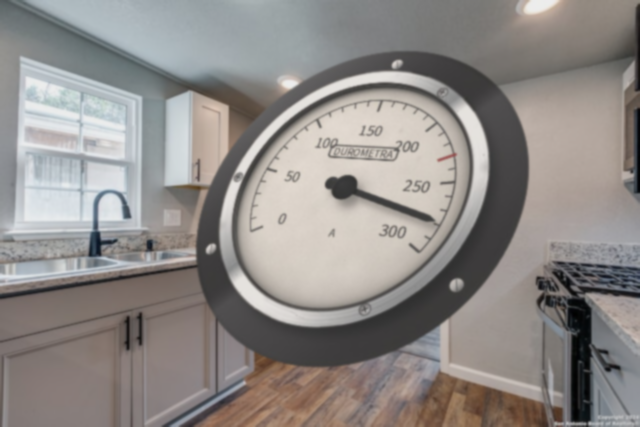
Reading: 280,A
